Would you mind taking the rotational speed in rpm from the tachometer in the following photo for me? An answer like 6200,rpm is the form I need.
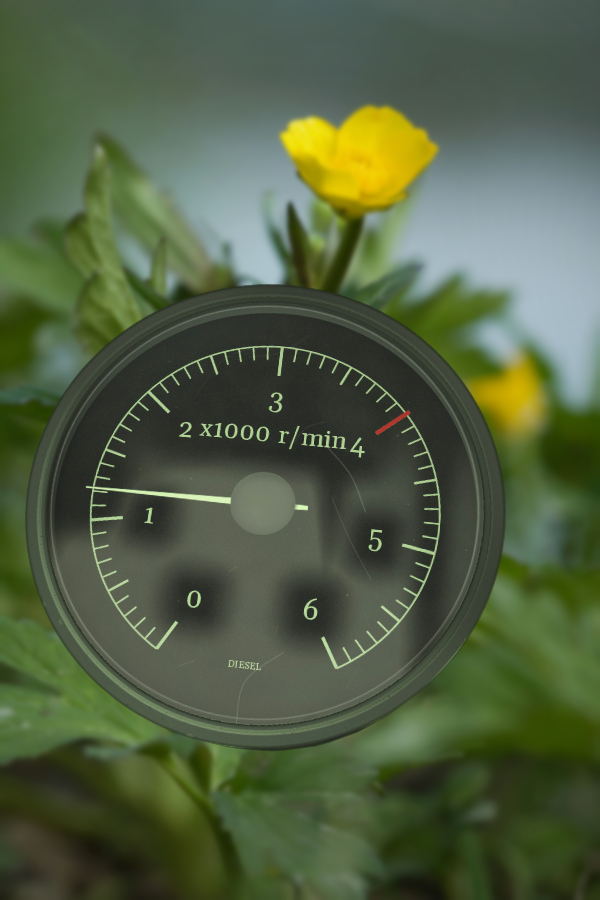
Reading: 1200,rpm
